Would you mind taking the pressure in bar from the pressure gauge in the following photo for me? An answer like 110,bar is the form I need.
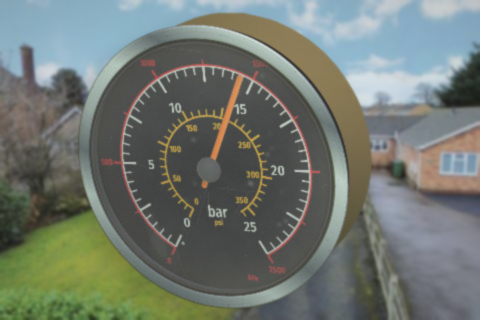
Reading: 14.5,bar
